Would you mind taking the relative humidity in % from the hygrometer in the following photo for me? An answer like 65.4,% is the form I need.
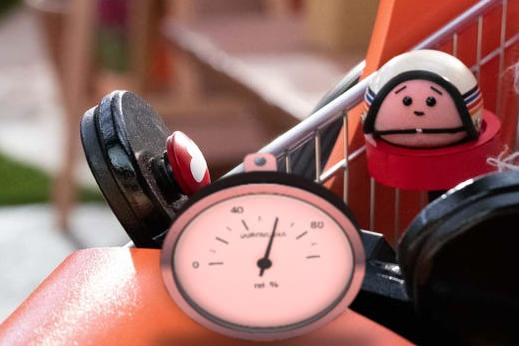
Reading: 60,%
